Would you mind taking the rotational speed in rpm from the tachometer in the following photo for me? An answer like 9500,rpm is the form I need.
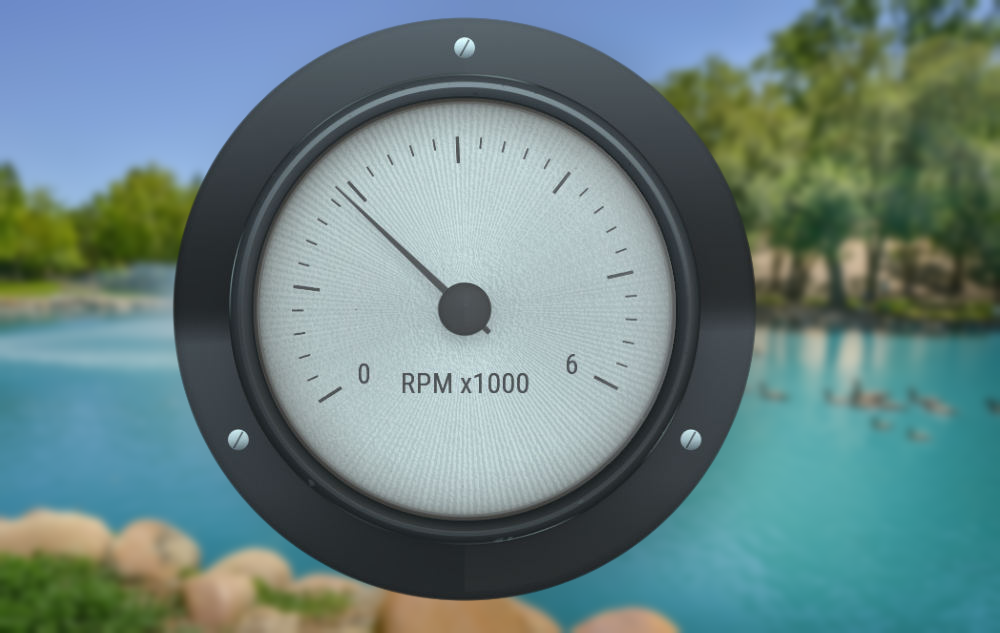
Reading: 1900,rpm
